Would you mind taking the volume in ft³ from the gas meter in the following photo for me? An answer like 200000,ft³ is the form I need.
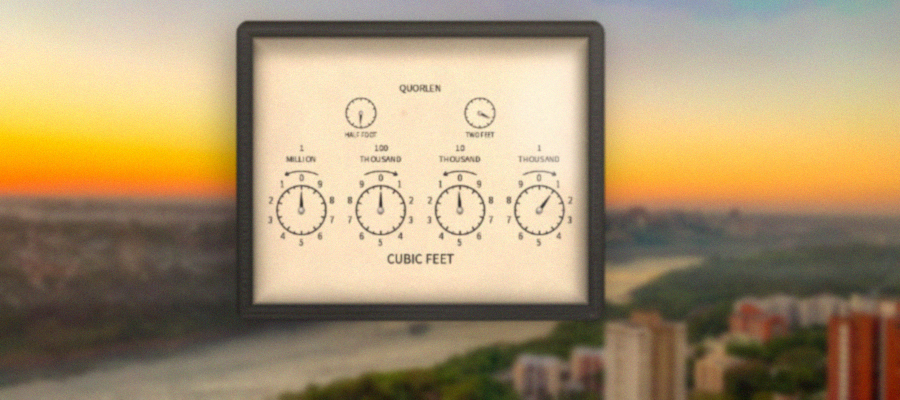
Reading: 100,ft³
